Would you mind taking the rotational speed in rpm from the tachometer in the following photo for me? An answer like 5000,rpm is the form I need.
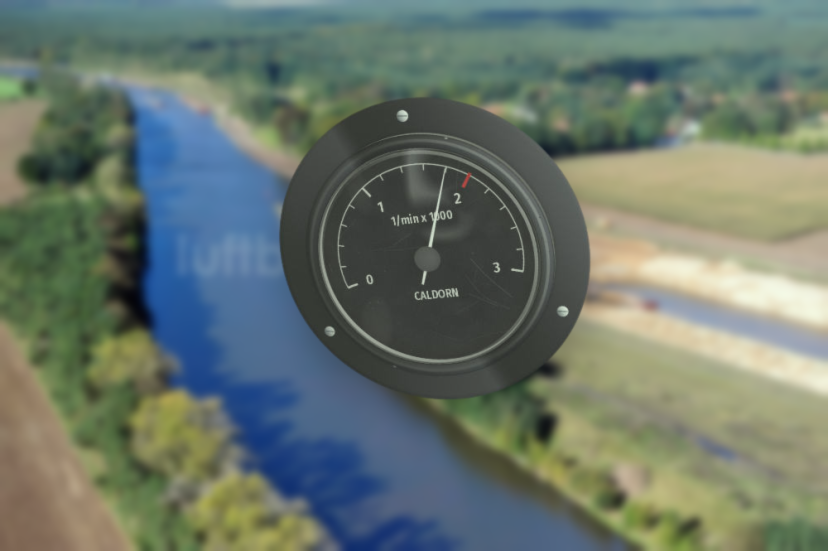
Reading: 1800,rpm
